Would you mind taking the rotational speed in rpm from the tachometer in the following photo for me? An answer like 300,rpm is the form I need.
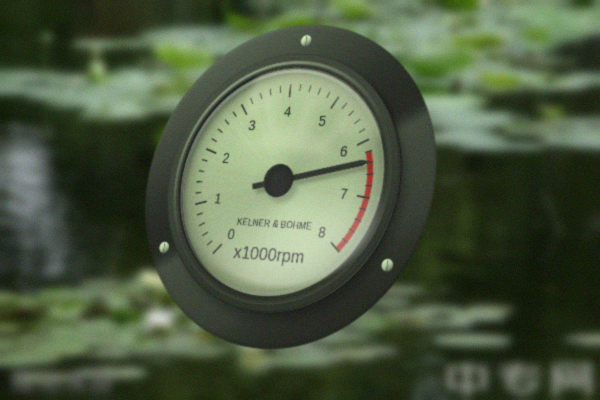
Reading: 6400,rpm
